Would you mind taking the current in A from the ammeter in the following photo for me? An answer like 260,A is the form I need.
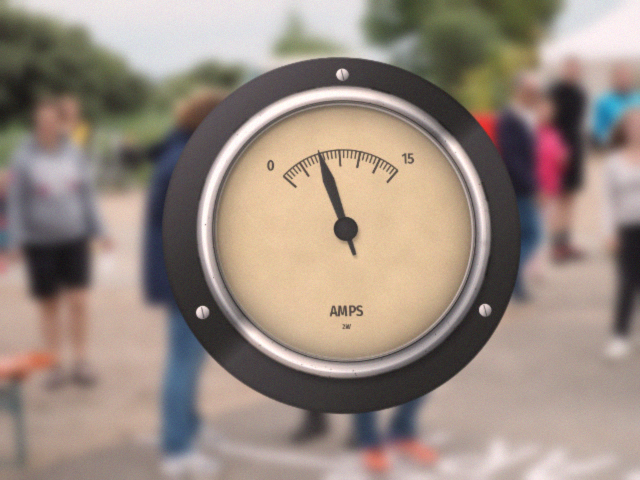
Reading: 5,A
